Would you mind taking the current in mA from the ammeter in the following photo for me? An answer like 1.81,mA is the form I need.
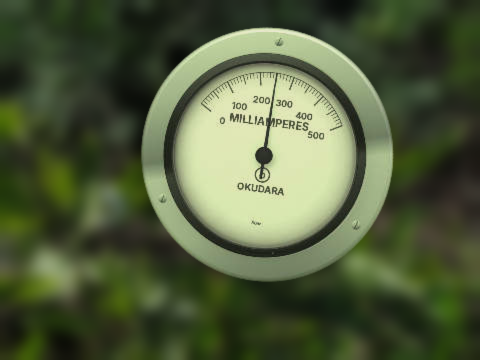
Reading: 250,mA
